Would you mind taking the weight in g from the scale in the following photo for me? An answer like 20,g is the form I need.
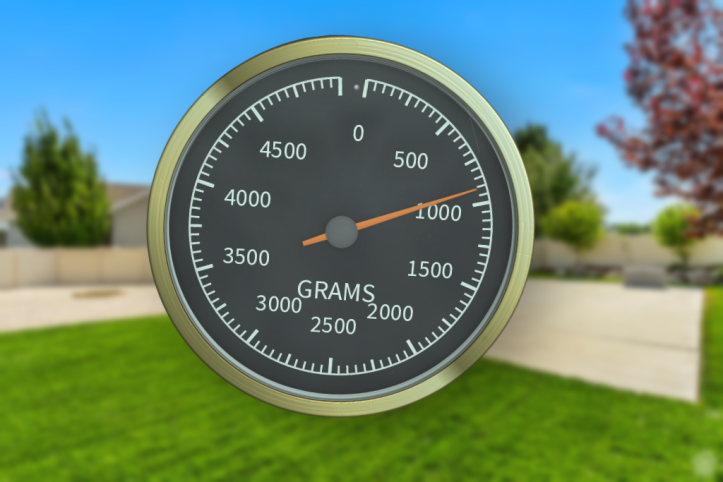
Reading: 900,g
